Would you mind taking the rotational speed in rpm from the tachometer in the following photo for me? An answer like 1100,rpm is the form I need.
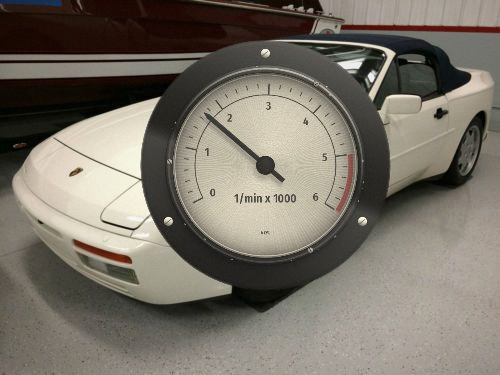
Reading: 1700,rpm
